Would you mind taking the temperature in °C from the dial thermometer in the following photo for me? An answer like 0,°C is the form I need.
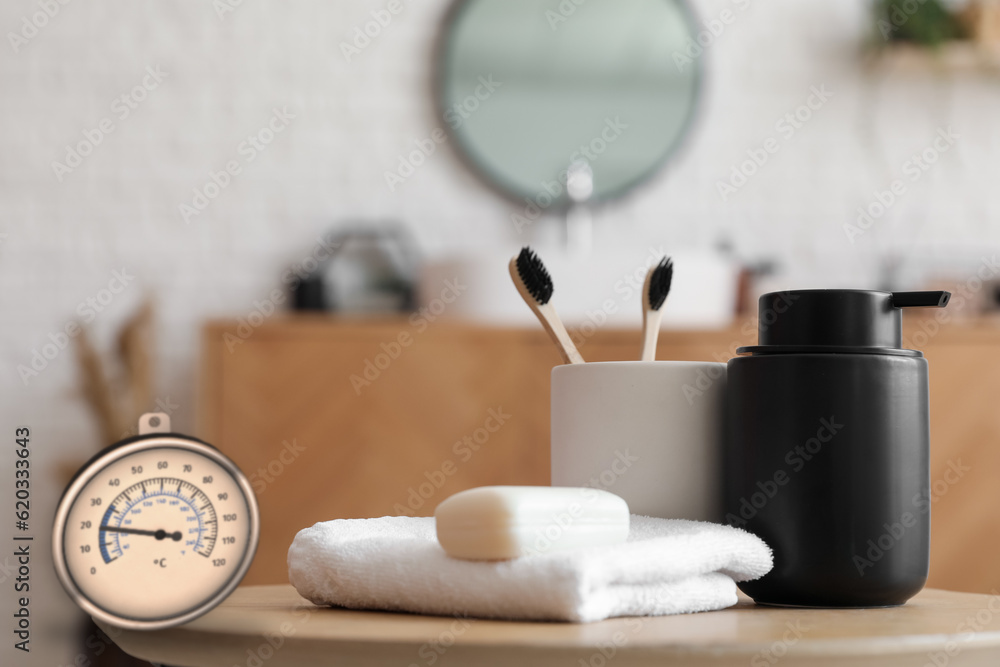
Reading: 20,°C
